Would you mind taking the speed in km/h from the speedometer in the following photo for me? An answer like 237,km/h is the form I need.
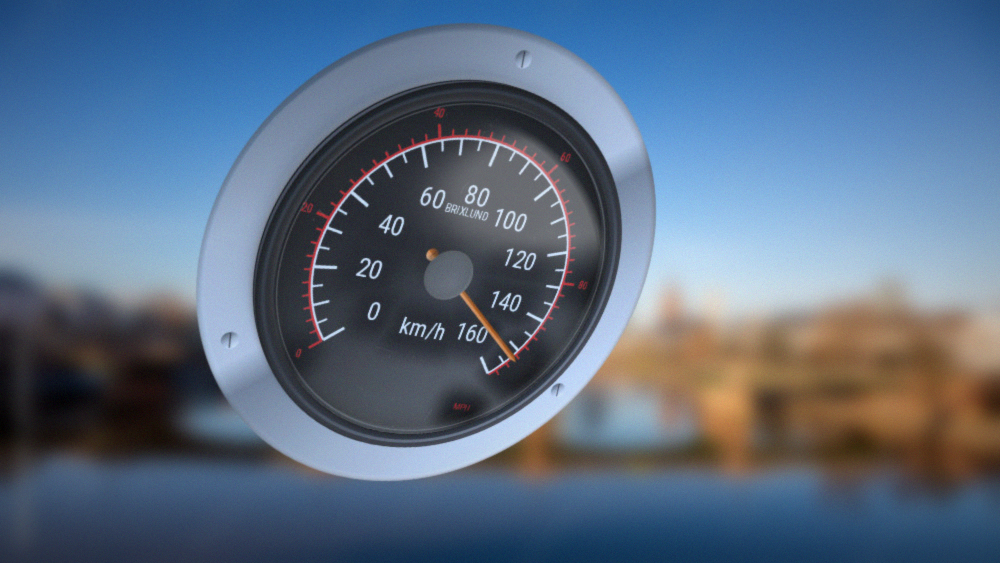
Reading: 152.5,km/h
